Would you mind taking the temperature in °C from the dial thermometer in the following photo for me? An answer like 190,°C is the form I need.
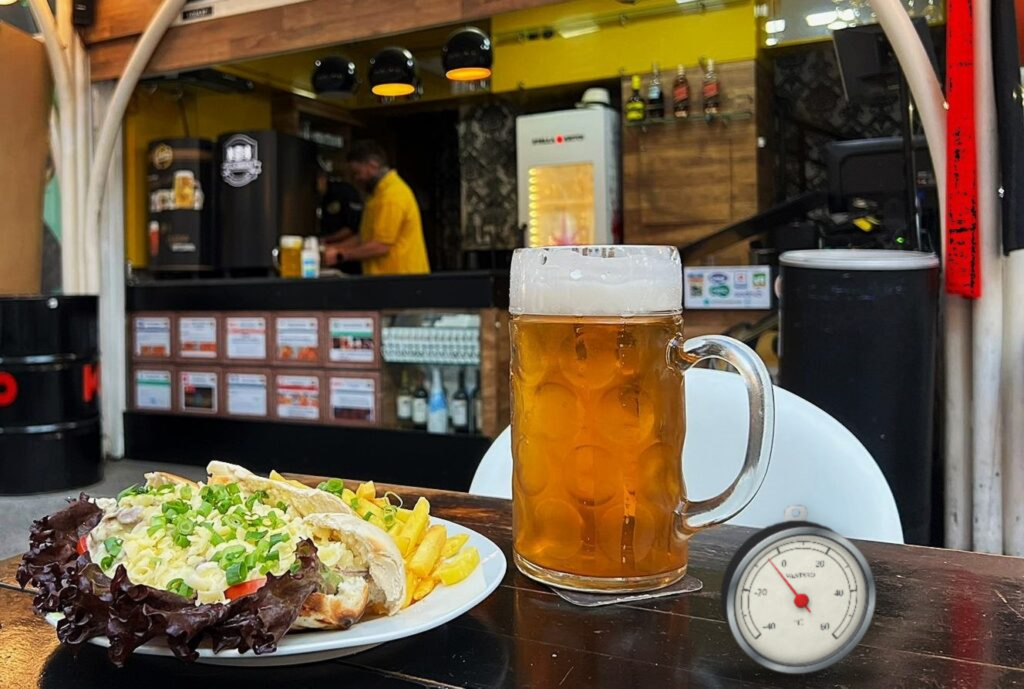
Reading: -5,°C
